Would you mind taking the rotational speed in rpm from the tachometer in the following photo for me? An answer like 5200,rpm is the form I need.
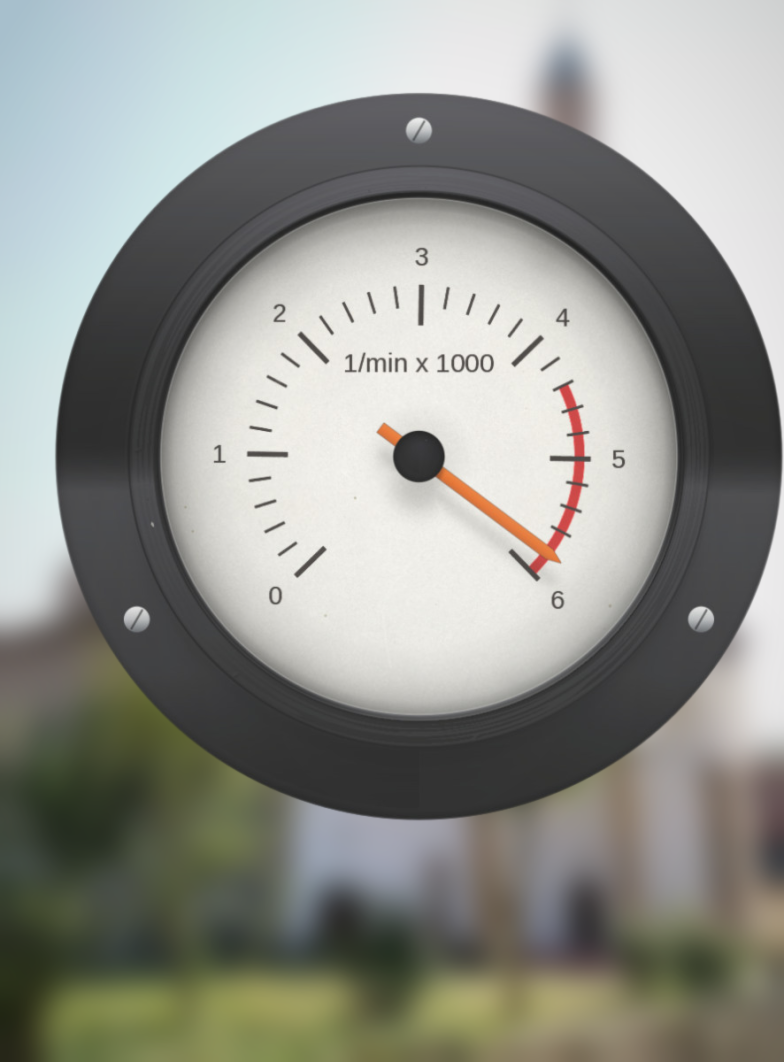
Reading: 5800,rpm
